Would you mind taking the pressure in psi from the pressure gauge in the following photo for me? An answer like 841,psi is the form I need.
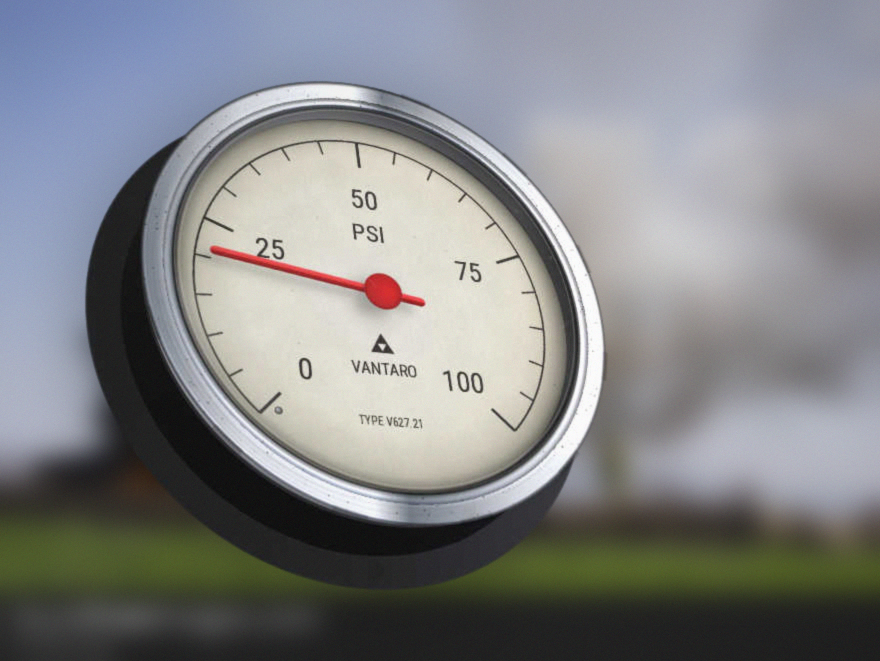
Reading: 20,psi
